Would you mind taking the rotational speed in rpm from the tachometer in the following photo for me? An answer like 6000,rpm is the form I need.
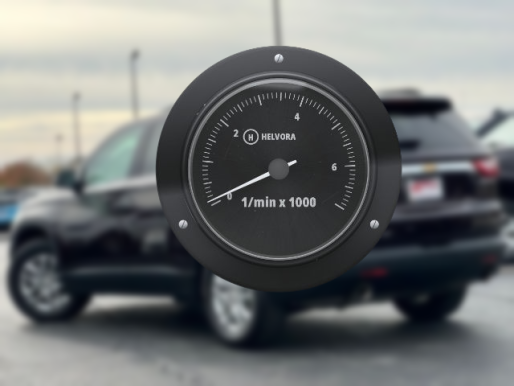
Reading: 100,rpm
